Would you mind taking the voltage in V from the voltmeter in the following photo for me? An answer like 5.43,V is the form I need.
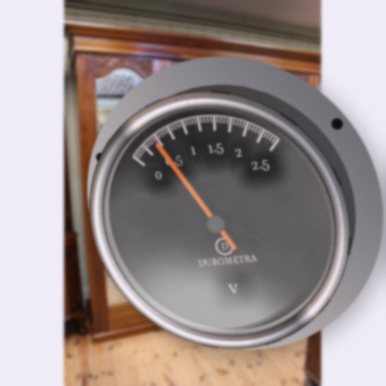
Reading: 0.5,V
